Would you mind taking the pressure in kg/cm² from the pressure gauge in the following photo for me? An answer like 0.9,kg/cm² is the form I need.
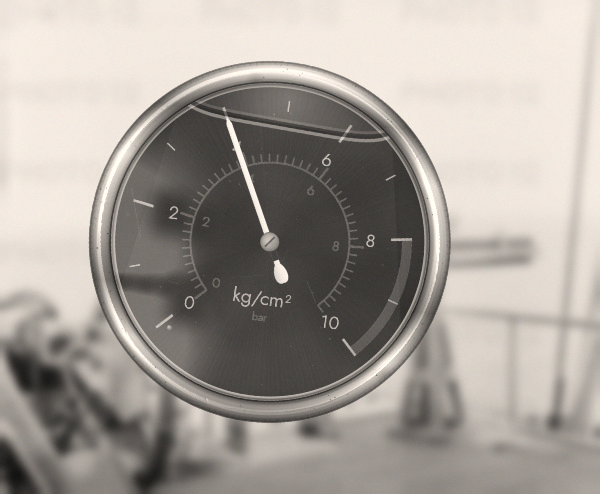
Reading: 4,kg/cm²
